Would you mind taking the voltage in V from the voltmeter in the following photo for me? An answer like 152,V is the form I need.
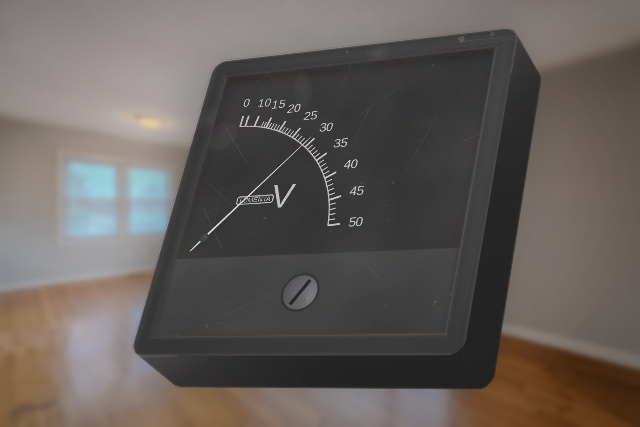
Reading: 30,V
